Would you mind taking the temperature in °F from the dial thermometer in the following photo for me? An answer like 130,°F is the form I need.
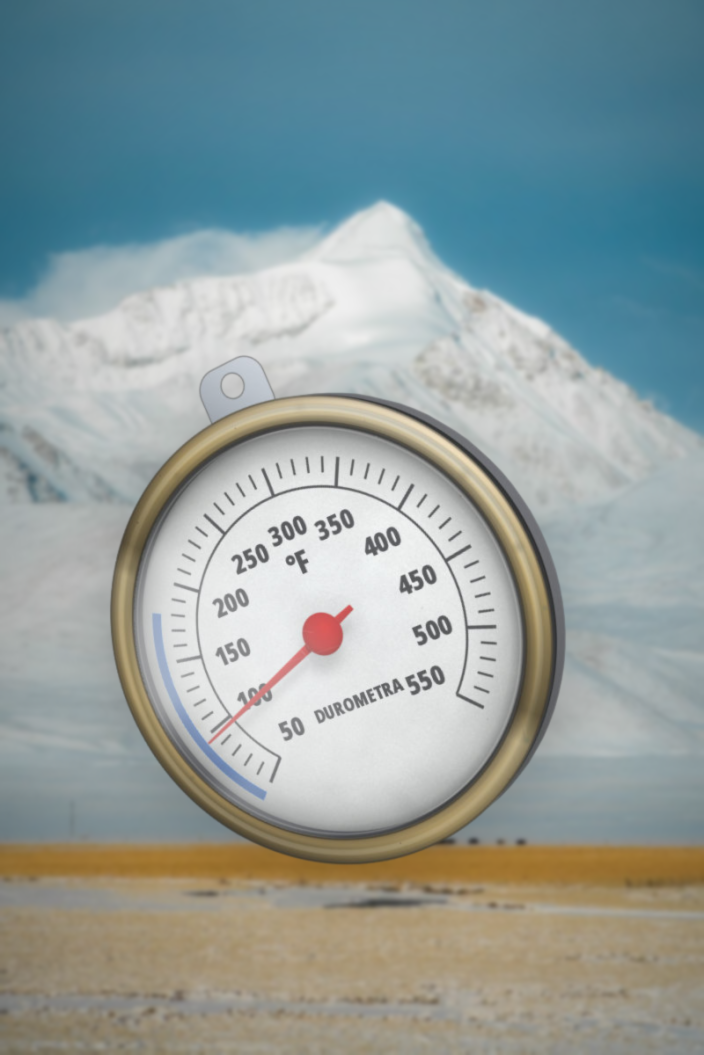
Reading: 95,°F
